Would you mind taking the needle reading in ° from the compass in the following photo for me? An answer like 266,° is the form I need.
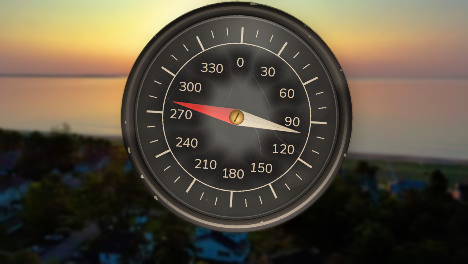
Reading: 280,°
